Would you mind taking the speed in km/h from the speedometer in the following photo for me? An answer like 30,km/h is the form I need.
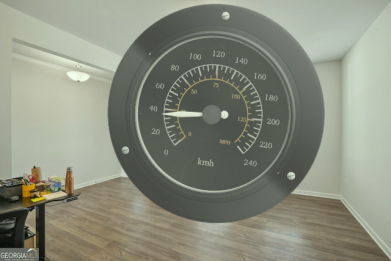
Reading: 35,km/h
